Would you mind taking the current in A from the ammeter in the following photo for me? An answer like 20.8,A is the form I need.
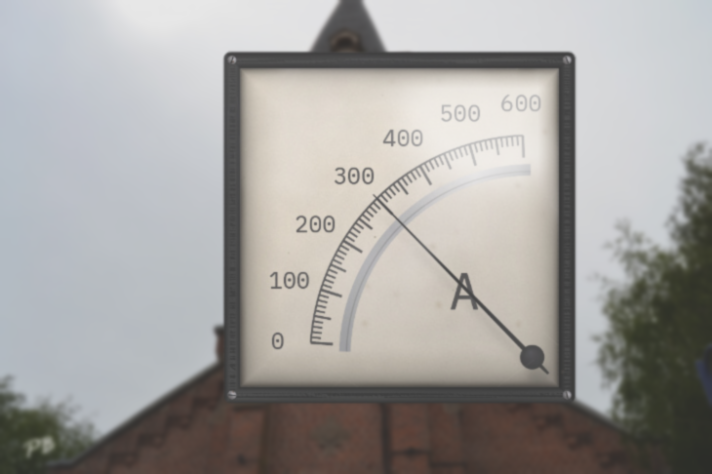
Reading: 300,A
